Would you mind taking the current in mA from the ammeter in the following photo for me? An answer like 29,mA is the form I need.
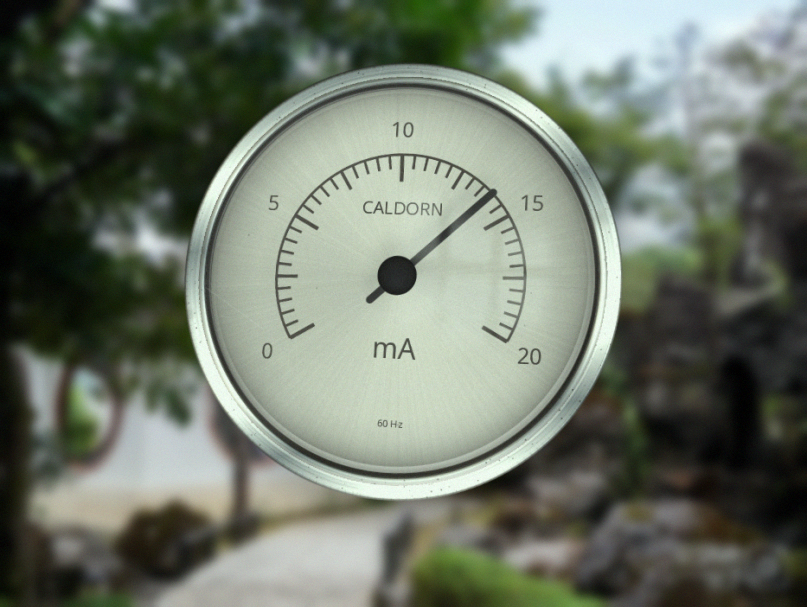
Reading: 14,mA
